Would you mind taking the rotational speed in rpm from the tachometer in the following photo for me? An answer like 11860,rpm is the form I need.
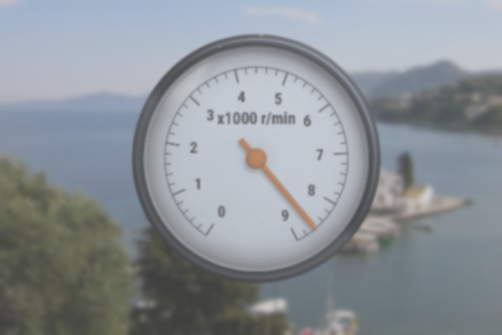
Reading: 8600,rpm
